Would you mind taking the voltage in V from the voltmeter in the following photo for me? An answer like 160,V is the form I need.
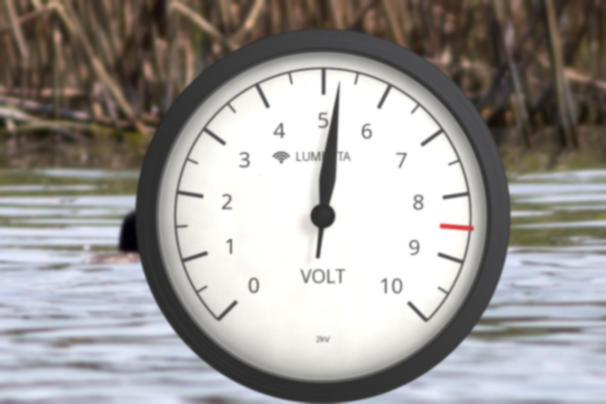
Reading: 5.25,V
